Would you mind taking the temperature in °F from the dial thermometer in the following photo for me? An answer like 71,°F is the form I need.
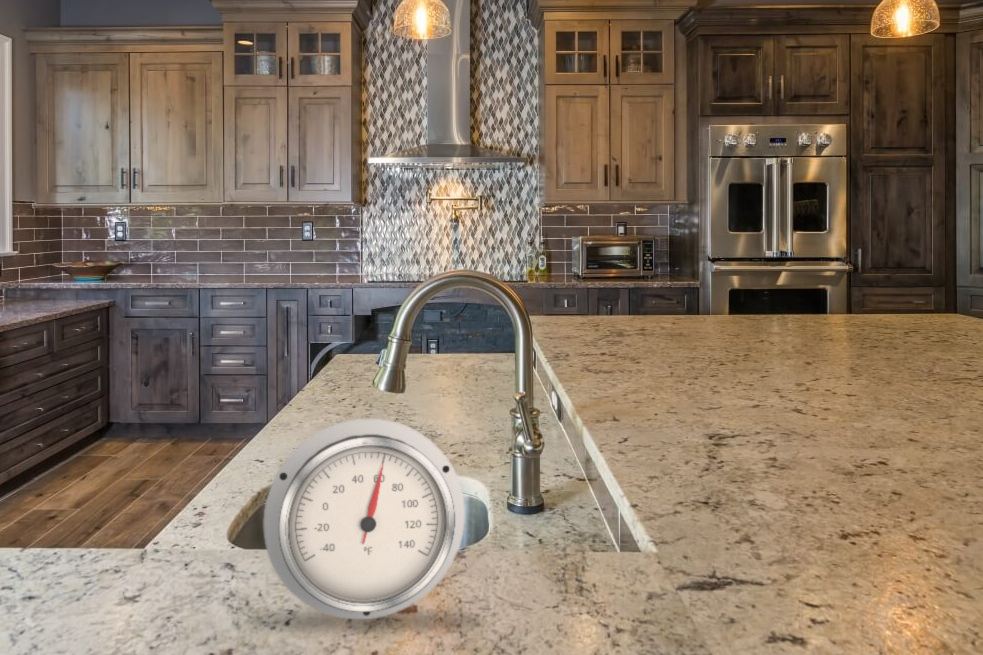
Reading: 60,°F
